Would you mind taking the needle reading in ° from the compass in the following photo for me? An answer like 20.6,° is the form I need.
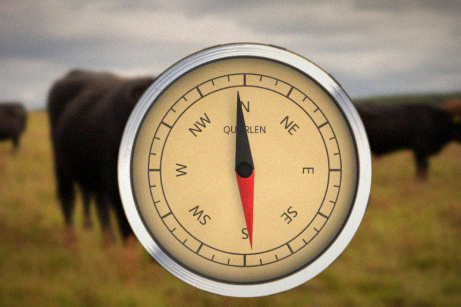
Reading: 175,°
